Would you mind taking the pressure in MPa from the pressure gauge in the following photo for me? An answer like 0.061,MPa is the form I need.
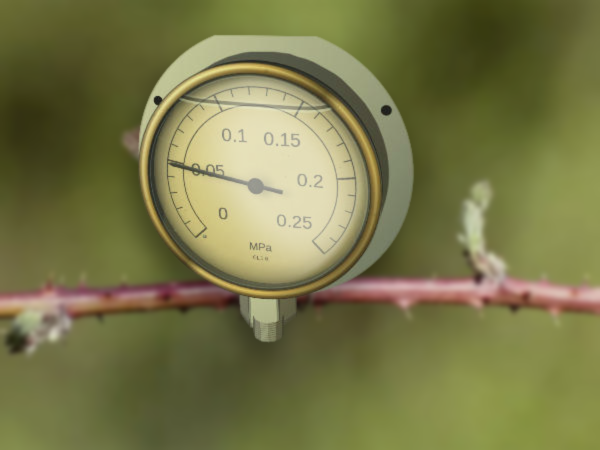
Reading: 0.05,MPa
